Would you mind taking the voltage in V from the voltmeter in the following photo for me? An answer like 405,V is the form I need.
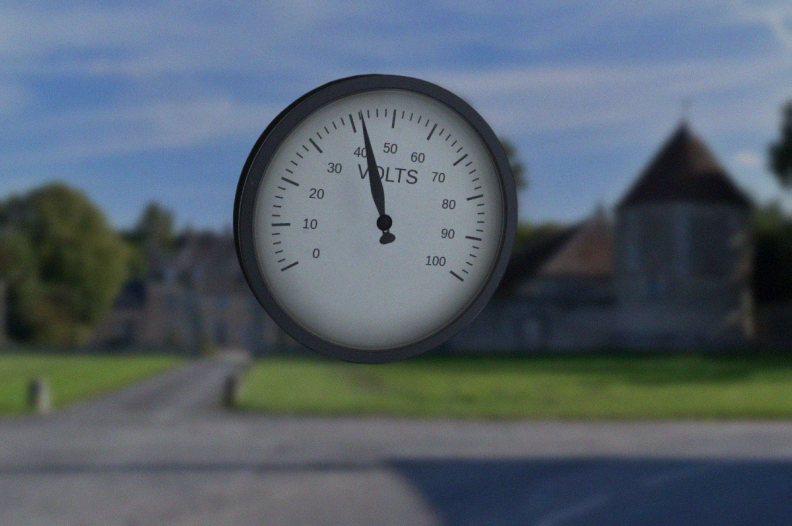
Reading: 42,V
